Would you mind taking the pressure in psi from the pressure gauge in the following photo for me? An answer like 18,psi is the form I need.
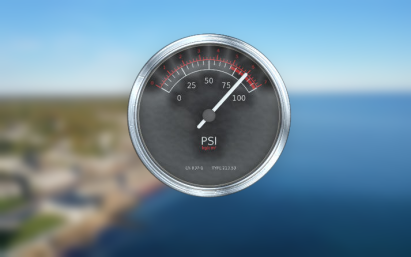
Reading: 85,psi
